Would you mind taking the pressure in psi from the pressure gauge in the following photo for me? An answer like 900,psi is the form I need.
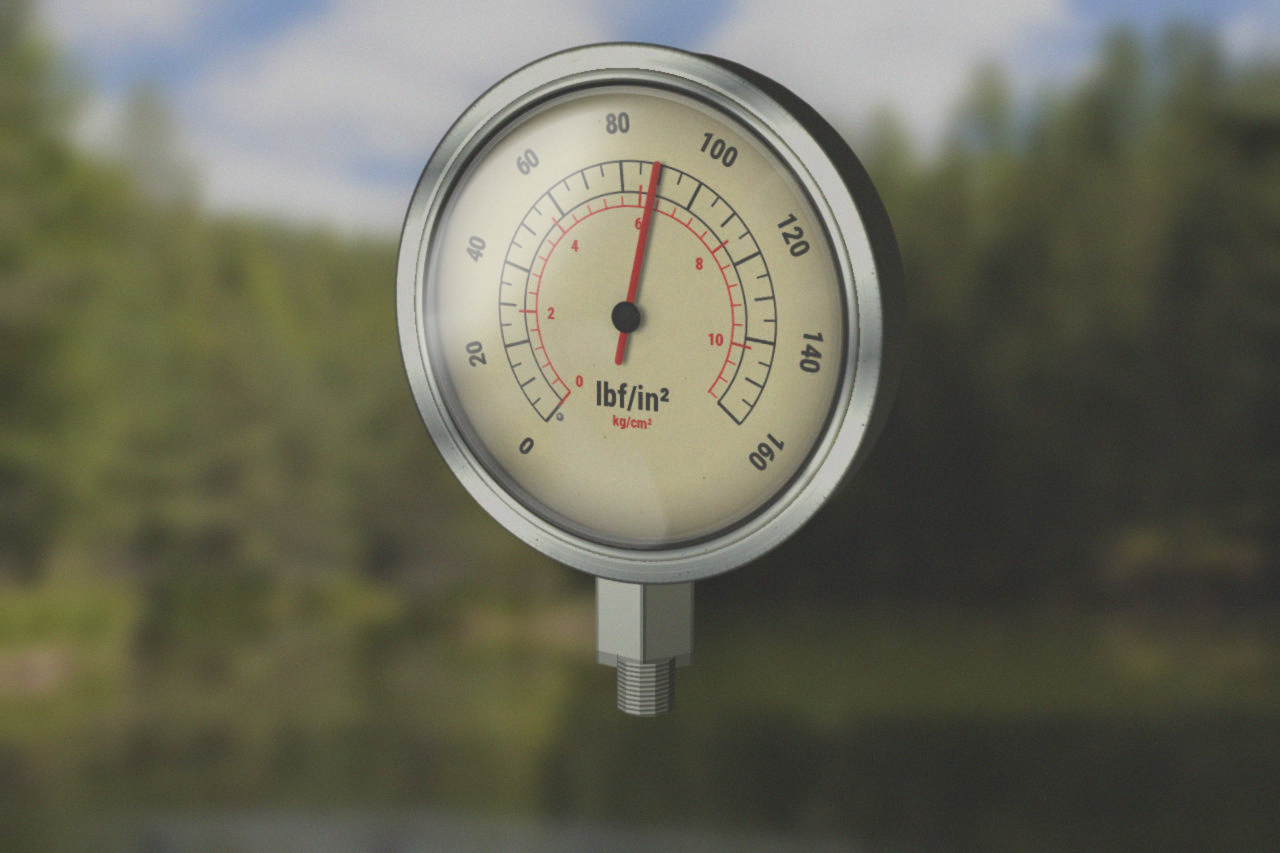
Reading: 90,psi
